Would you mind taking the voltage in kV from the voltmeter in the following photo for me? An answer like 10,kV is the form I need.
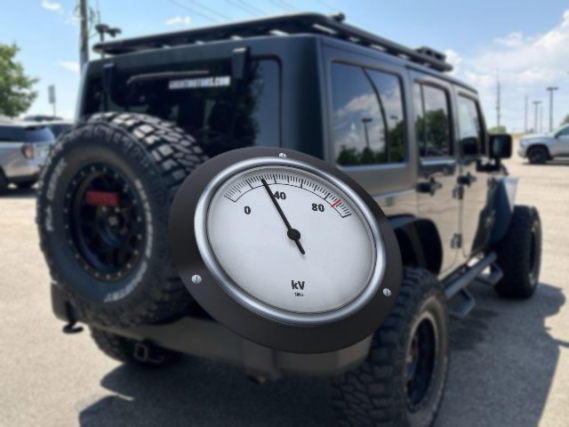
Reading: 30,kV
